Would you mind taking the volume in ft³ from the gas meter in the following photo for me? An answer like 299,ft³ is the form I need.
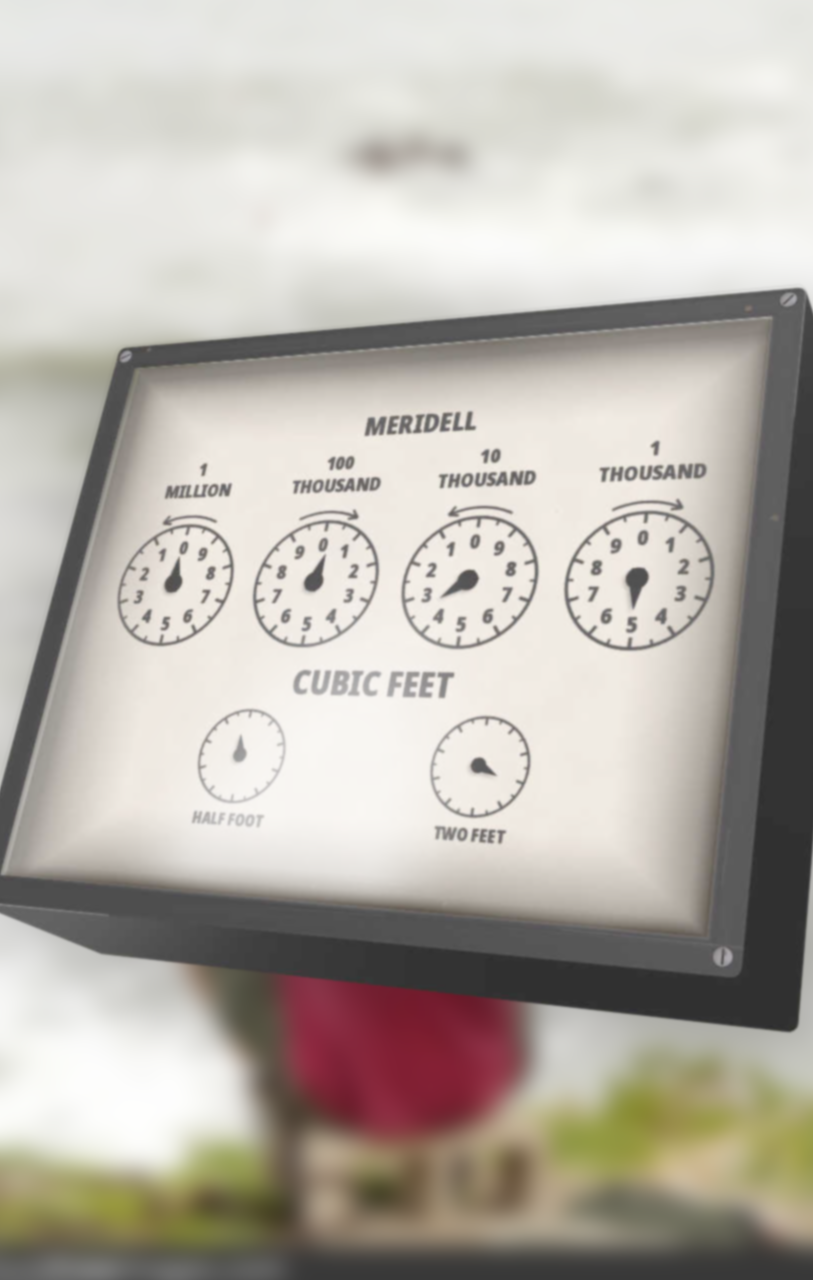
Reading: 3500,ft³
